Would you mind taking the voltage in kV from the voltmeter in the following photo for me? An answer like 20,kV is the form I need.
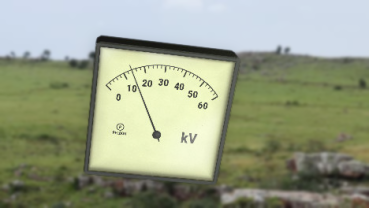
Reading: 14,kV
